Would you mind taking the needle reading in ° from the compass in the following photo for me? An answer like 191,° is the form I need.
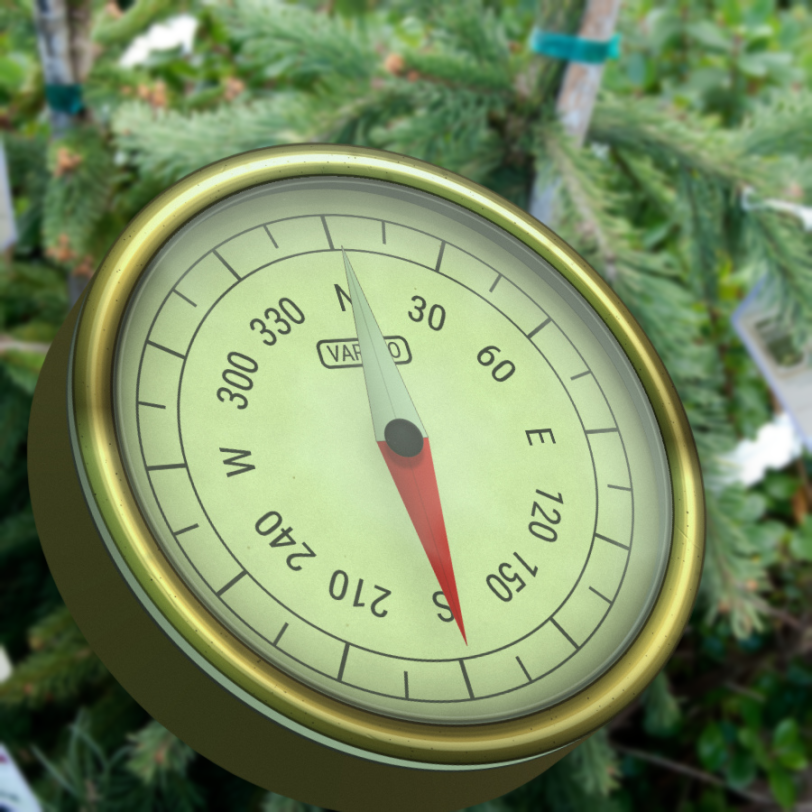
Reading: 180,°
